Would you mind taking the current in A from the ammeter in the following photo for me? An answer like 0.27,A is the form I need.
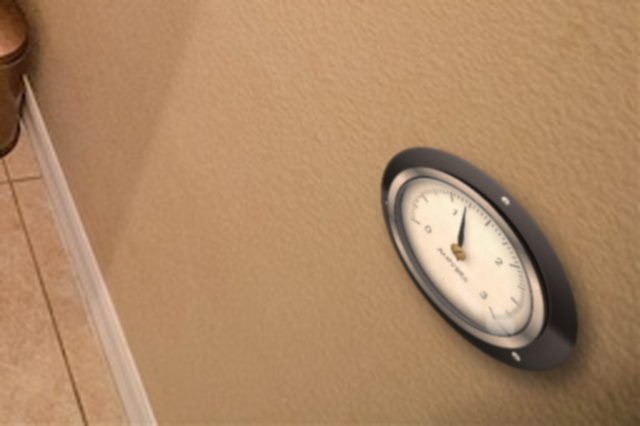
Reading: 1.25,A
